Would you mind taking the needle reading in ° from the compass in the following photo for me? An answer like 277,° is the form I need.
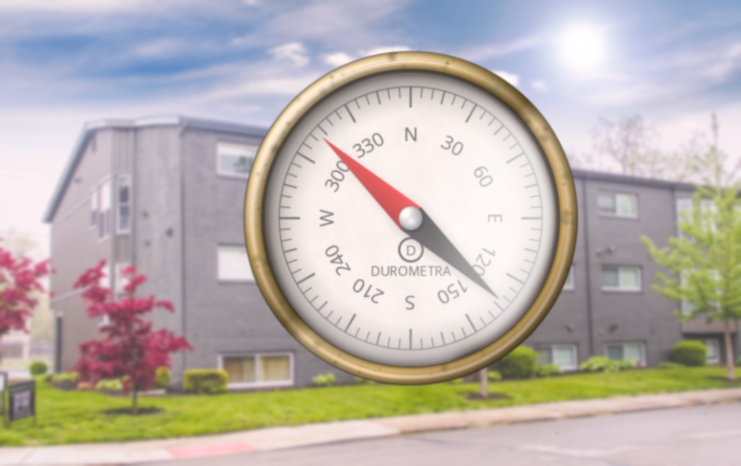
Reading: 312.5,°
